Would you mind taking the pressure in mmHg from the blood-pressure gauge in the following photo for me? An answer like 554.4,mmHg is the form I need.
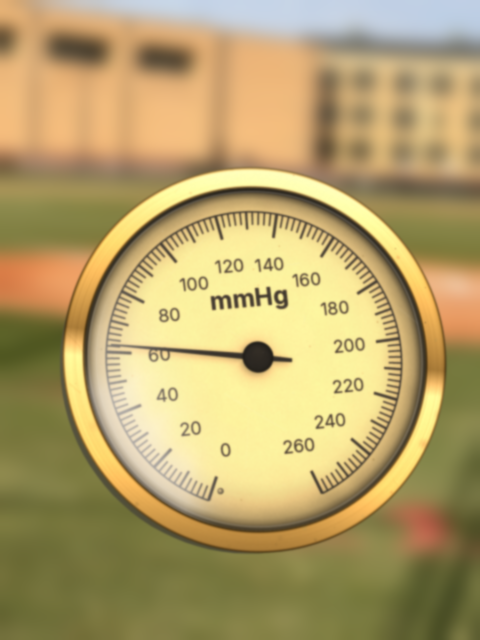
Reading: 62,mmHg
